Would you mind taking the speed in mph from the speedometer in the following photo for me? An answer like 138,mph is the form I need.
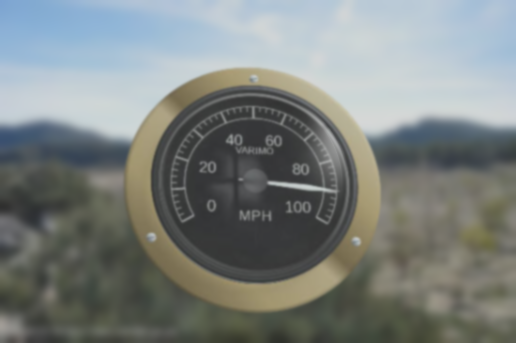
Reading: 90,mph
